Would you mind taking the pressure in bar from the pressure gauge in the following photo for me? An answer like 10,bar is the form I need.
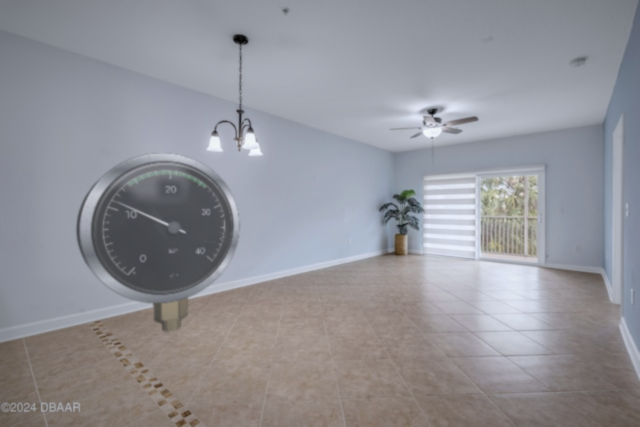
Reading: 11,bar
